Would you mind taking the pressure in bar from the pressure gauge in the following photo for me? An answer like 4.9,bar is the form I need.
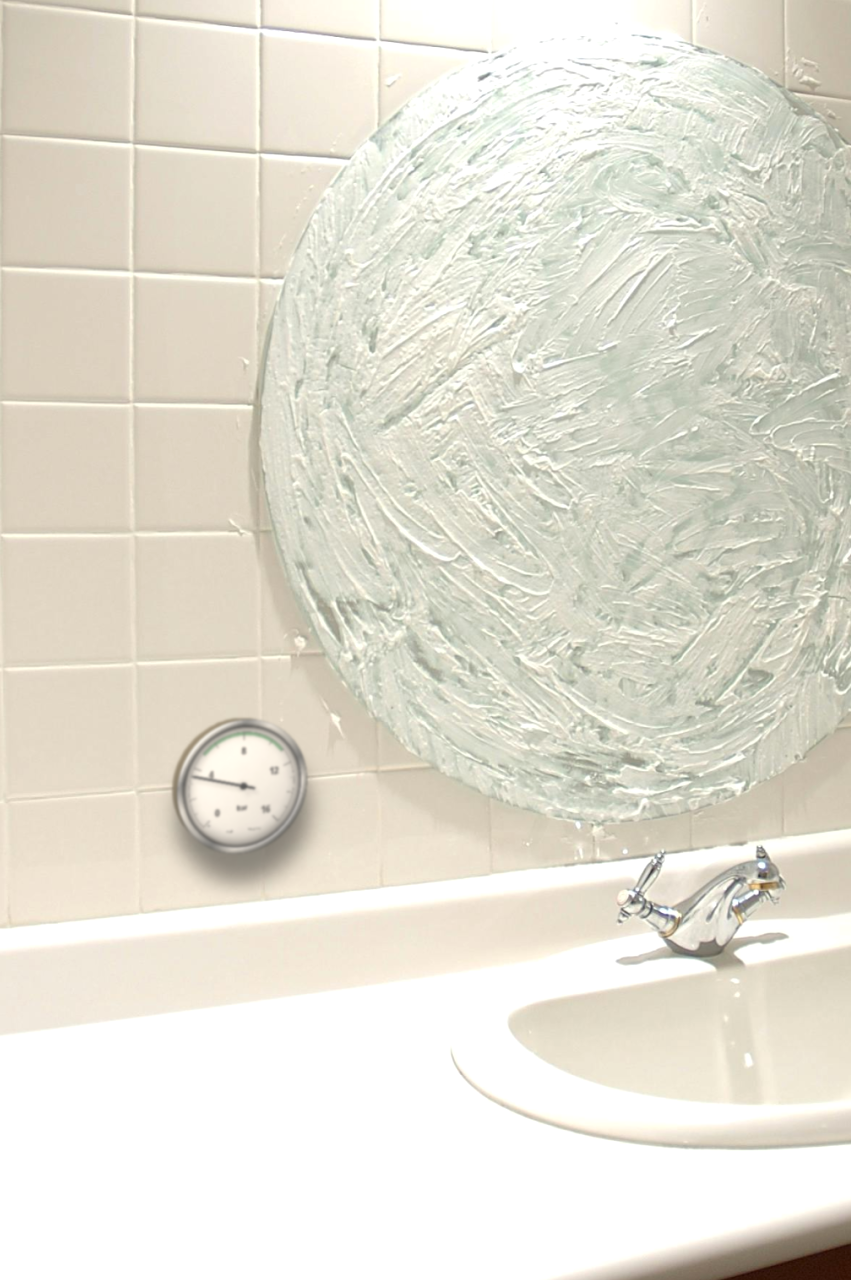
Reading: 3.5,bar
